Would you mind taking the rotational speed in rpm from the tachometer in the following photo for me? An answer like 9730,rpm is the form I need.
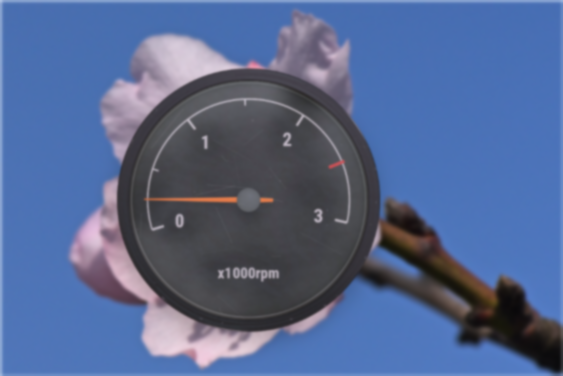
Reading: 250,rpm
